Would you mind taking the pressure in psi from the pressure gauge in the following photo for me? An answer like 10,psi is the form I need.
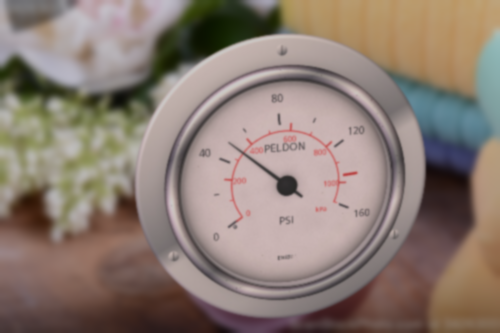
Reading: 50,psi
